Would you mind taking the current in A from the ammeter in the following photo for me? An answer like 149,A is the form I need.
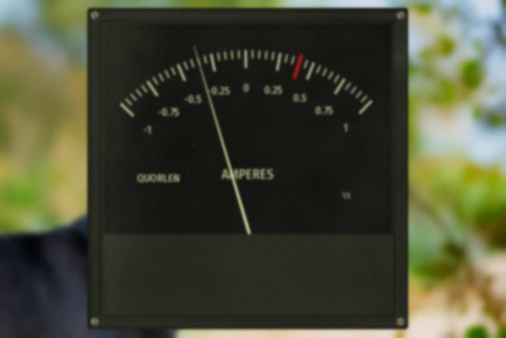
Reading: -0.35,A
